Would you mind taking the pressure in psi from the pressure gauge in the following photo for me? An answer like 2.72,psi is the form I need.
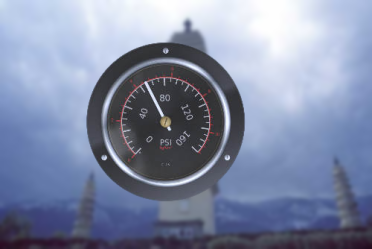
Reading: 65,psi
